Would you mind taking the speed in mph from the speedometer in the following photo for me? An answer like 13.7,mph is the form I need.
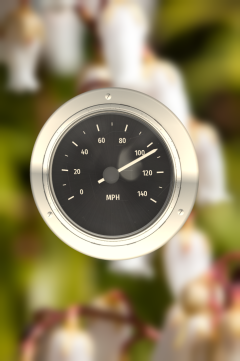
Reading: 105,mph
